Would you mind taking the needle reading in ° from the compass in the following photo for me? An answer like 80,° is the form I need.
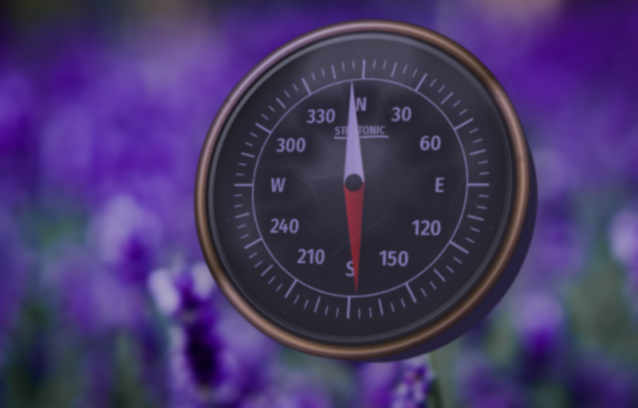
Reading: 175,°
